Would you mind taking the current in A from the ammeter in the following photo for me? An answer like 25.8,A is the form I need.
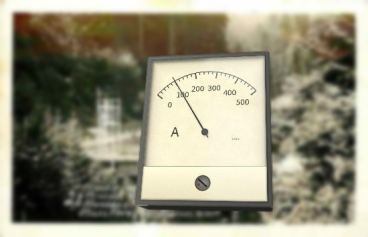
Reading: 100,A
